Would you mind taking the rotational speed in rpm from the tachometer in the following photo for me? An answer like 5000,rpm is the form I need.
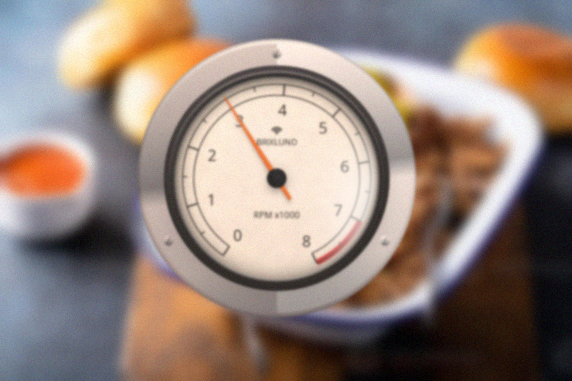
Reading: 3000,rpm
